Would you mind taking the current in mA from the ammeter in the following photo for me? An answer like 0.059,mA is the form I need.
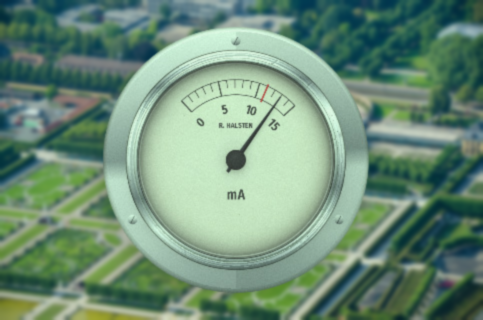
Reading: 13,mA
